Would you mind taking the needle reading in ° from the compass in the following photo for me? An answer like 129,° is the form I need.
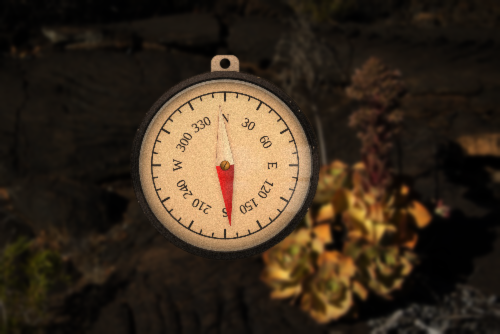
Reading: 175,°
